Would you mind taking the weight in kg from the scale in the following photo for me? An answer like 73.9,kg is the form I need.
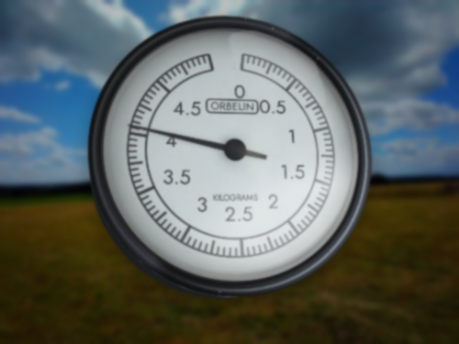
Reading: 4.05,kg
